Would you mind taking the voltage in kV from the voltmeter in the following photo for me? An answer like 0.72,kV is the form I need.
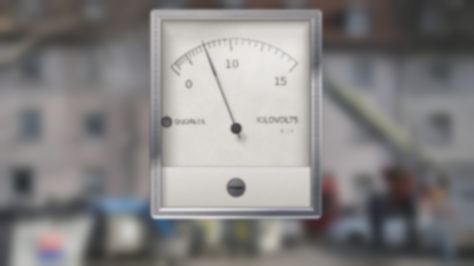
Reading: 7.5,kV
